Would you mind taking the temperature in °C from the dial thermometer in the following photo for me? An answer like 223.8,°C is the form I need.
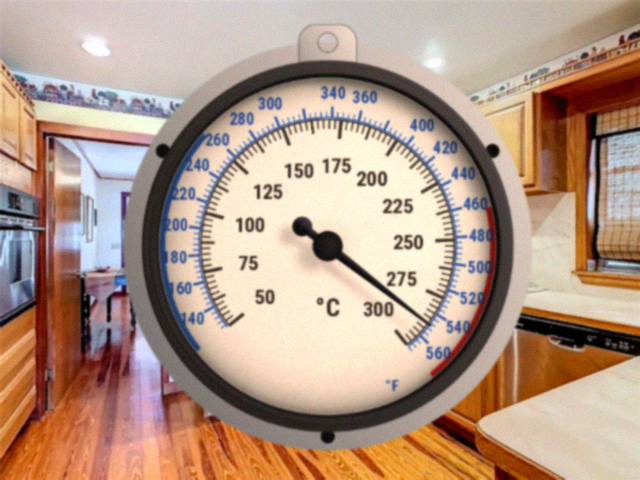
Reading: 287.5,°C
